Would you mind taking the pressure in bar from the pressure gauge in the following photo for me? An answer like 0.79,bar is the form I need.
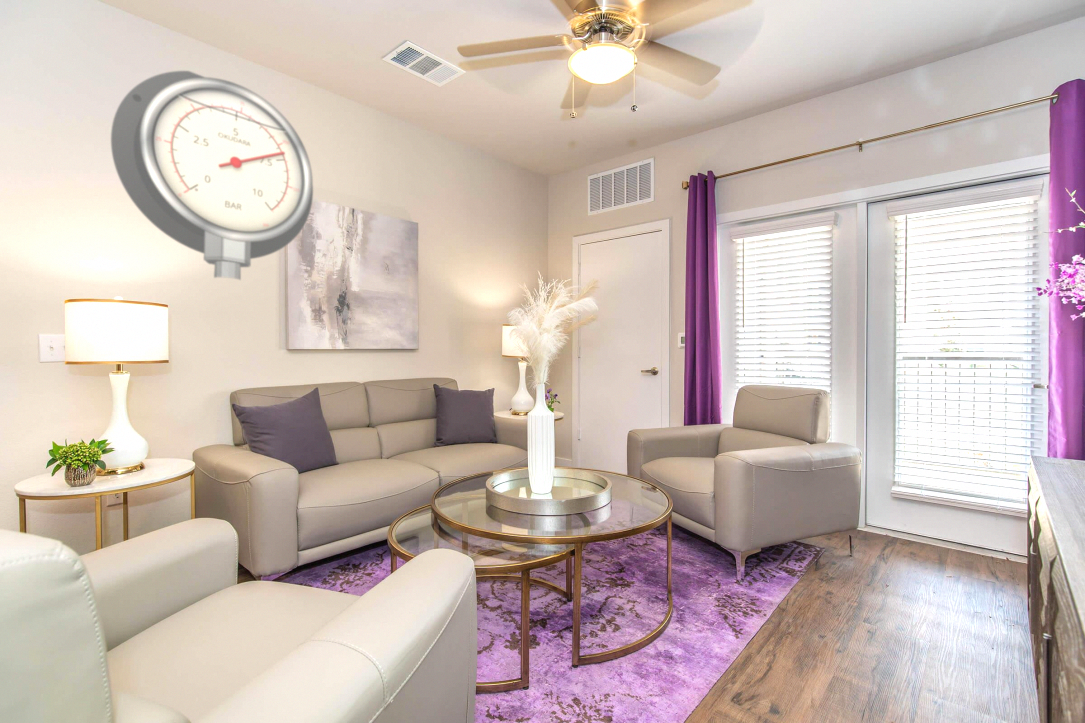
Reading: 7.25,bar
